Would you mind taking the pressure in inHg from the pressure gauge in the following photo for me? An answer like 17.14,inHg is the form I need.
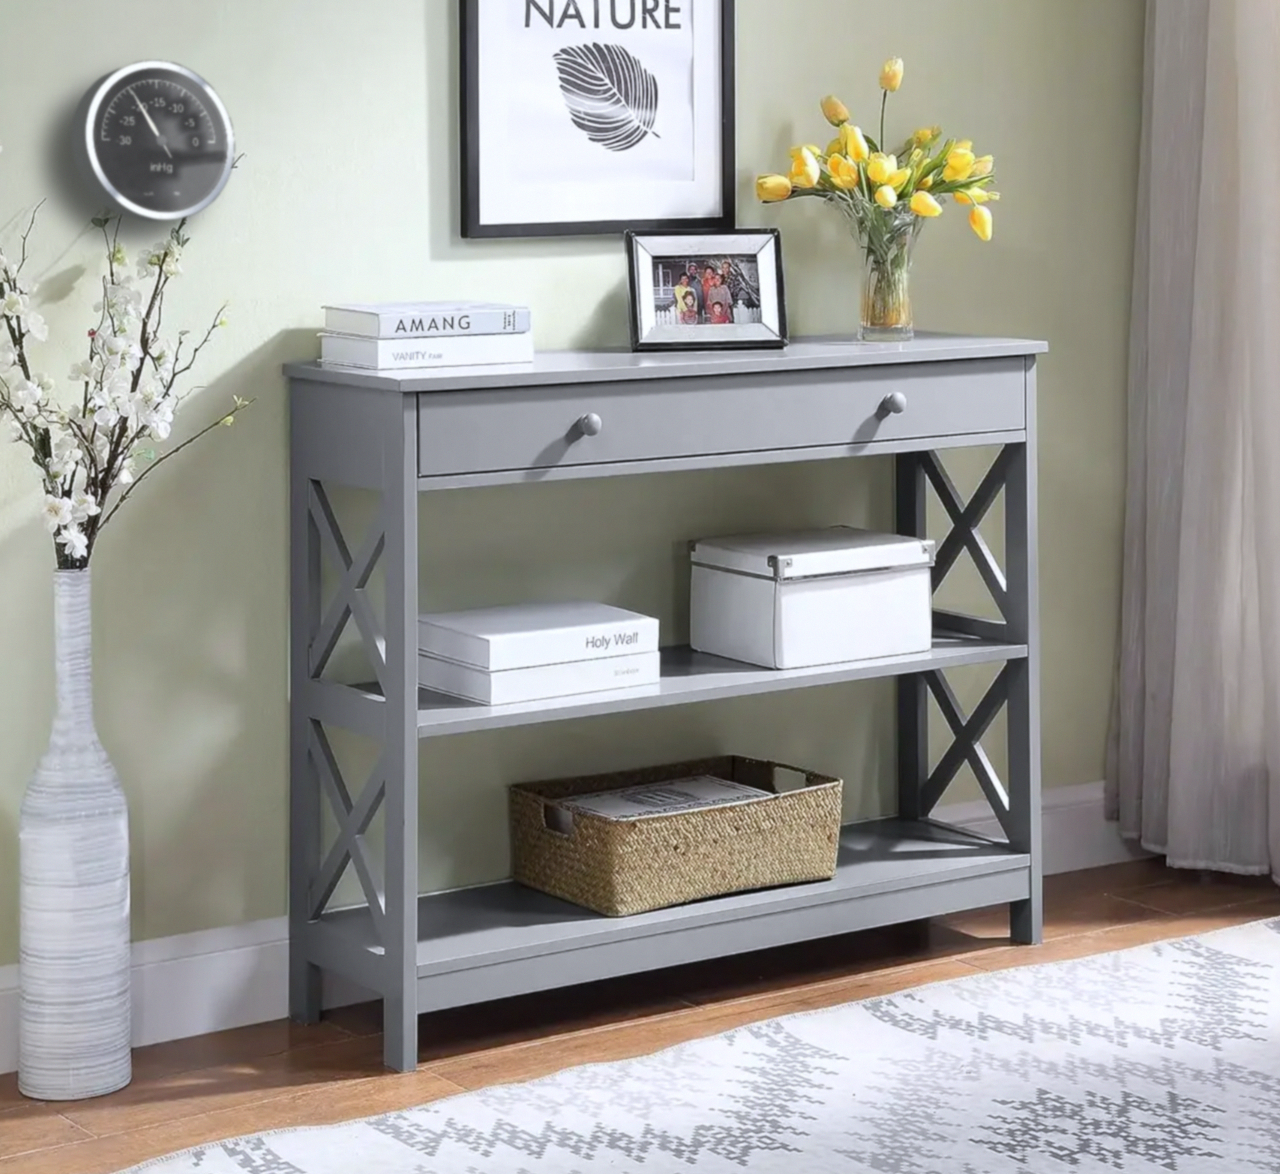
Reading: -20,inHg
